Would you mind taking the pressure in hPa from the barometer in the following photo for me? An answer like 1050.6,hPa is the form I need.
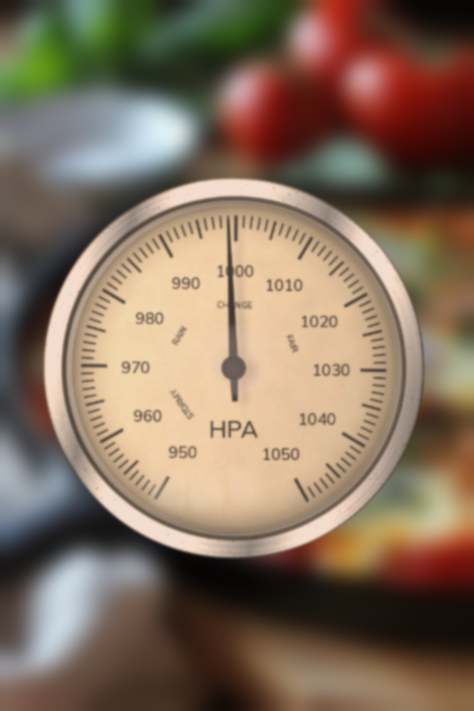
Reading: 999,hPa
